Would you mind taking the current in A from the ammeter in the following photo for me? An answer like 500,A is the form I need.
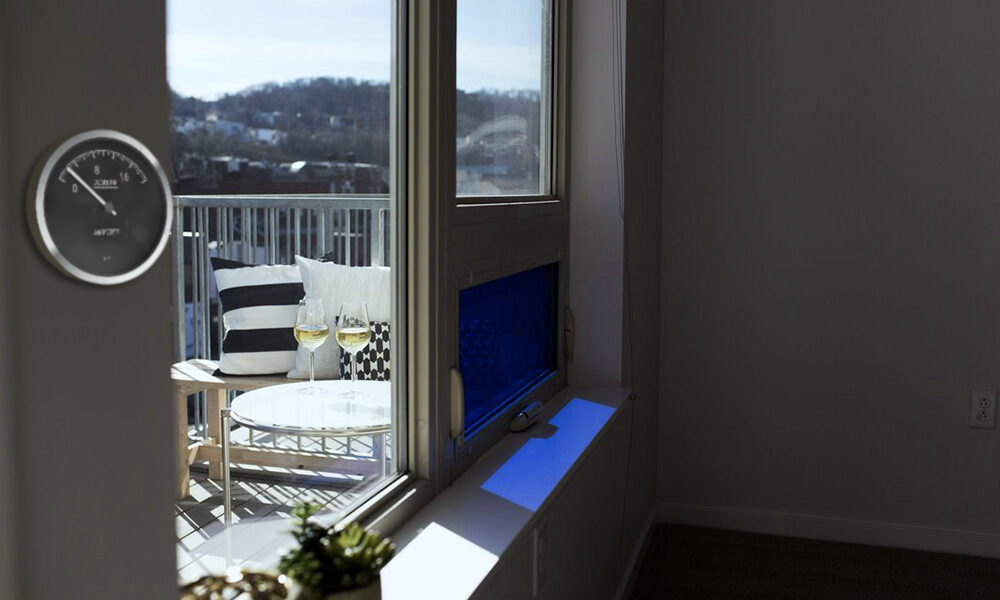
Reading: 2,A
